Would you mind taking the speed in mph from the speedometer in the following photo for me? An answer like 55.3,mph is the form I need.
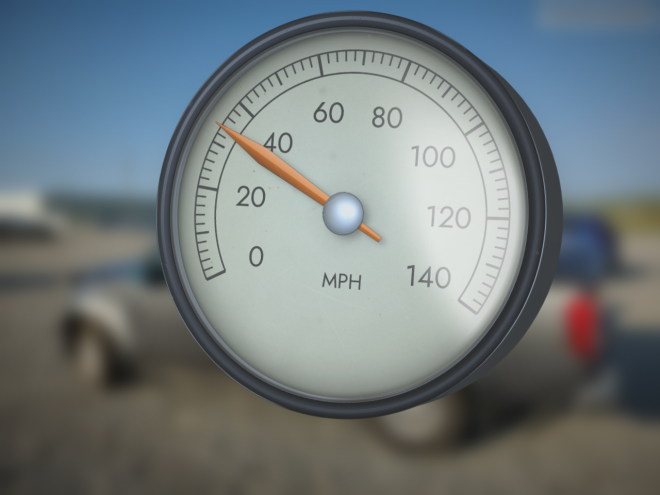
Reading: 34,mph
